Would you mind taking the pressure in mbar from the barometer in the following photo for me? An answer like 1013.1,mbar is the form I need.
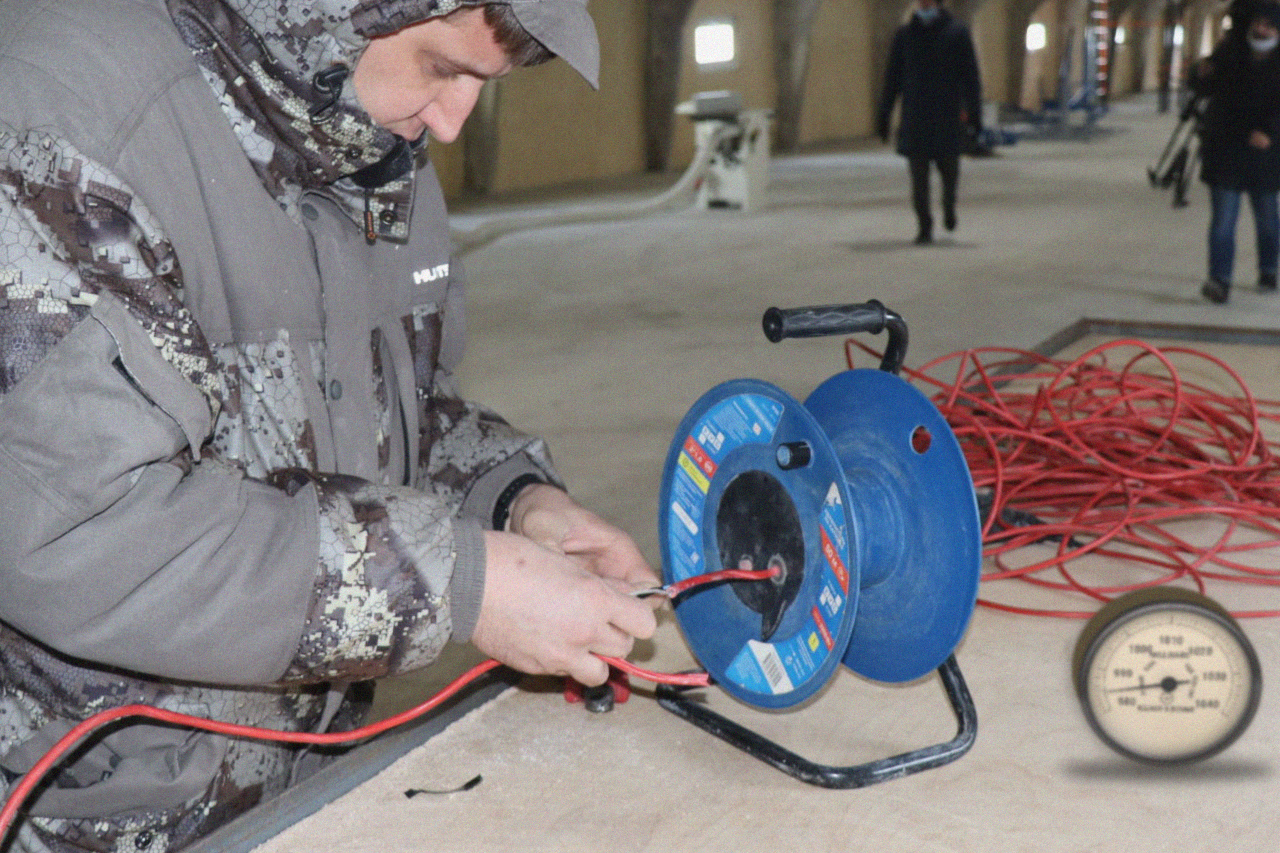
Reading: 985,mbar
